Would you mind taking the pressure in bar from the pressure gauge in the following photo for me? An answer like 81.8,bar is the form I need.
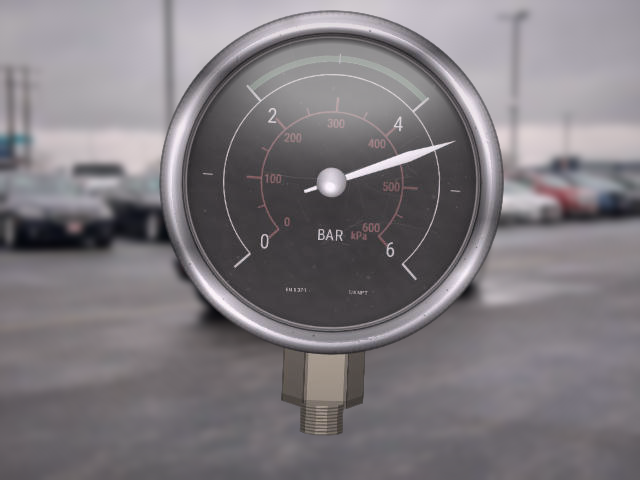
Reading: 4.5,bar
